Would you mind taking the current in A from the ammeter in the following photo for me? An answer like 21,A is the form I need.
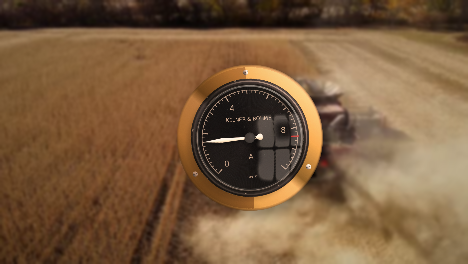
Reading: 1.6,A
